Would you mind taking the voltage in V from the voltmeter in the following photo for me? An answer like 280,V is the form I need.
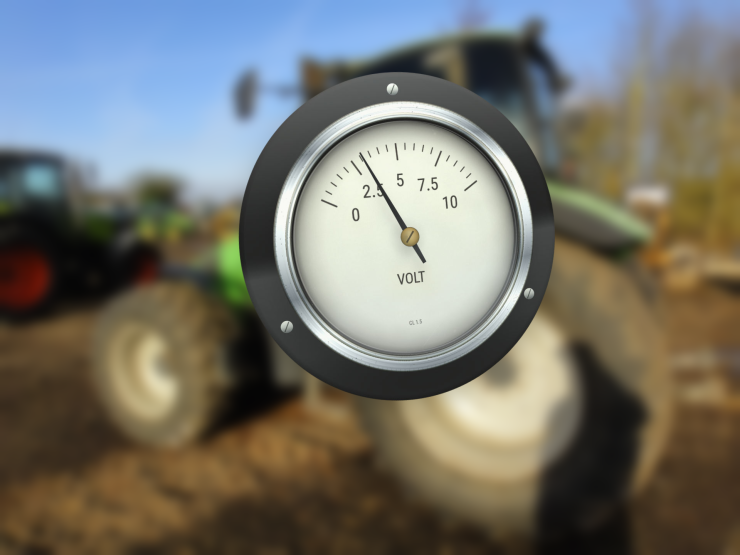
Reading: 3,V
